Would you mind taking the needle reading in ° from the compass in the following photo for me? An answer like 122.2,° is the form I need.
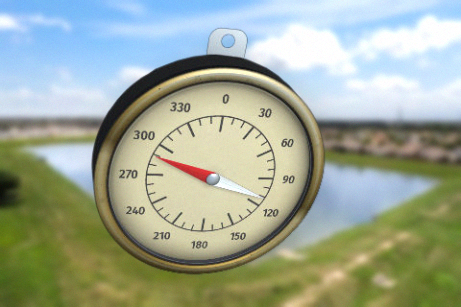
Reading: 290,°
